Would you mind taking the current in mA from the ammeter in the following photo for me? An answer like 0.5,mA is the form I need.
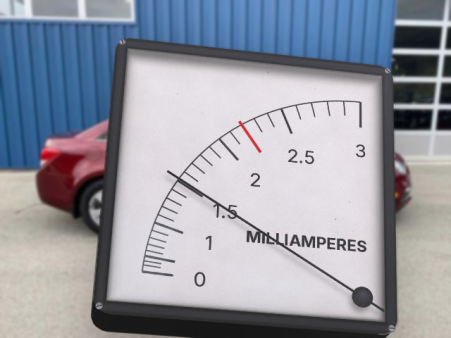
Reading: 1.5,mA
